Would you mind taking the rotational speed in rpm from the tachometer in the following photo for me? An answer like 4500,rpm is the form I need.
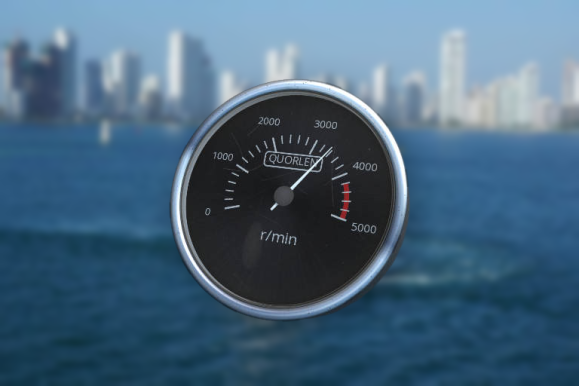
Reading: 3400,rpm
